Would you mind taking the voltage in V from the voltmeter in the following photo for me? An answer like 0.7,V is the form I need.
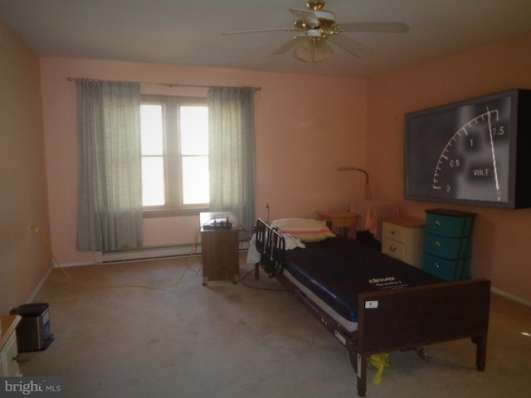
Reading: 1.4,V
